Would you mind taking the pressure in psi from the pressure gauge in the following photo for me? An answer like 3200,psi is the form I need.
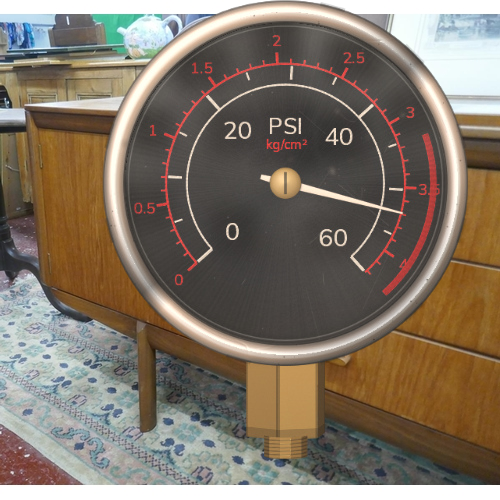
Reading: 52.5,psi
